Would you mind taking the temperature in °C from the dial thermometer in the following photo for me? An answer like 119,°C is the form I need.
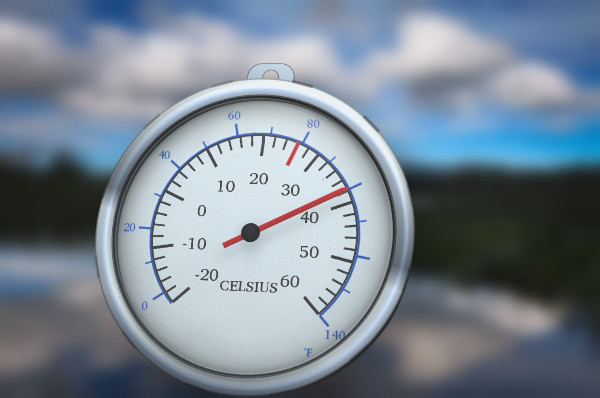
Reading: 38,°C
